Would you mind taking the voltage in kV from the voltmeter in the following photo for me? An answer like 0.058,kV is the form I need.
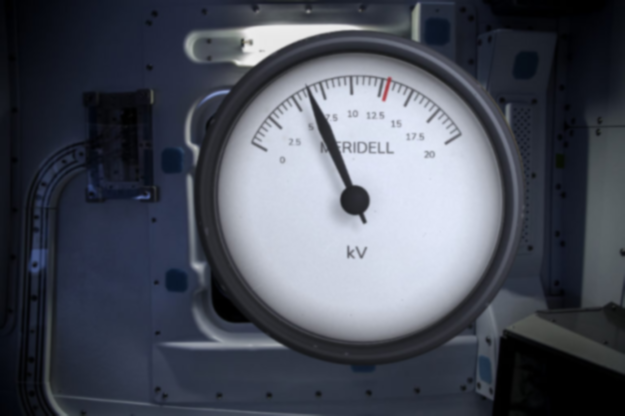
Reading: 6.5,kV
